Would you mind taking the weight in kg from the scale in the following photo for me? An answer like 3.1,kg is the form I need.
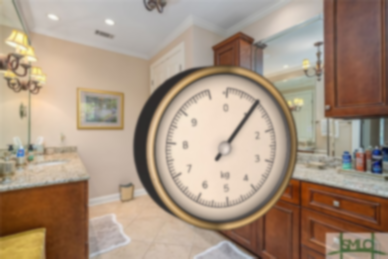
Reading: 1,kg
